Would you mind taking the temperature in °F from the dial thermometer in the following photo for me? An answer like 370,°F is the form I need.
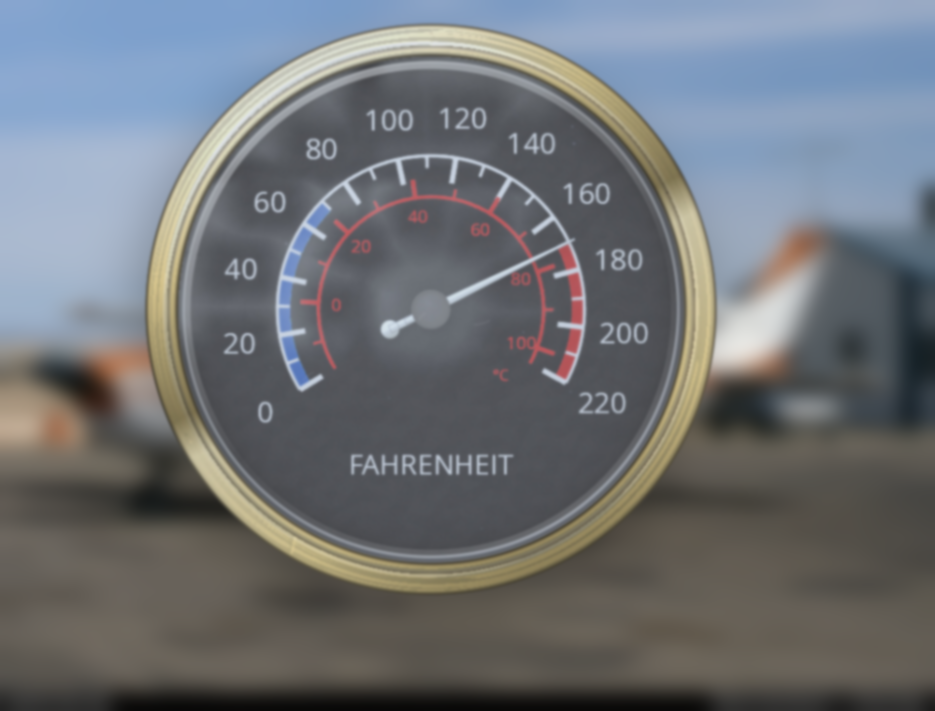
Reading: 170,°F
